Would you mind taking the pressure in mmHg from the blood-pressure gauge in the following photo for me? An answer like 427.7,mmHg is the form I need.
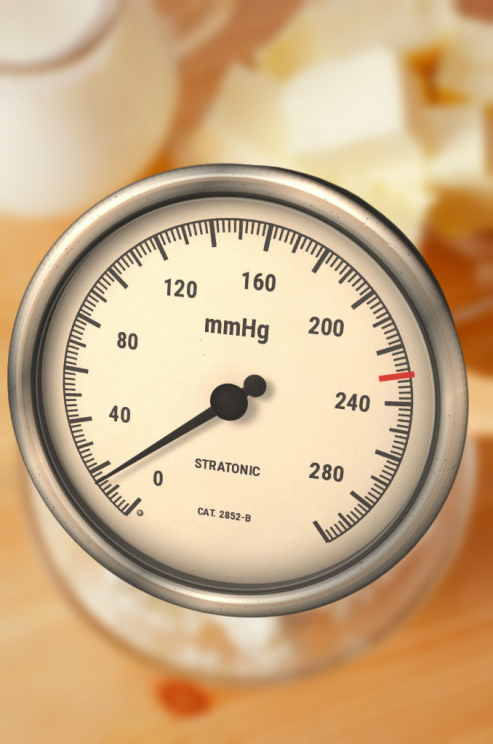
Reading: 16,mmHg
